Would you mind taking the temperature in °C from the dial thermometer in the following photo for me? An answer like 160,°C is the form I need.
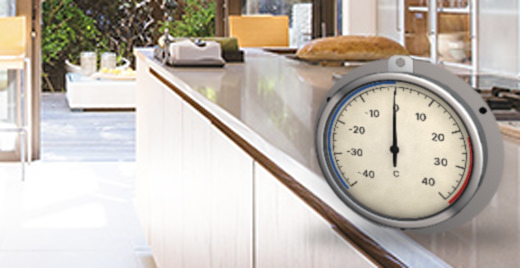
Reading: 0,°C
